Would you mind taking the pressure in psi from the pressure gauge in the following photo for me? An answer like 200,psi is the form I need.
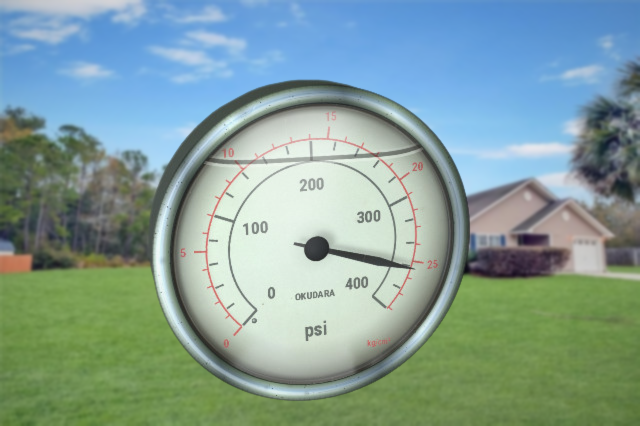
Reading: 360,psi
